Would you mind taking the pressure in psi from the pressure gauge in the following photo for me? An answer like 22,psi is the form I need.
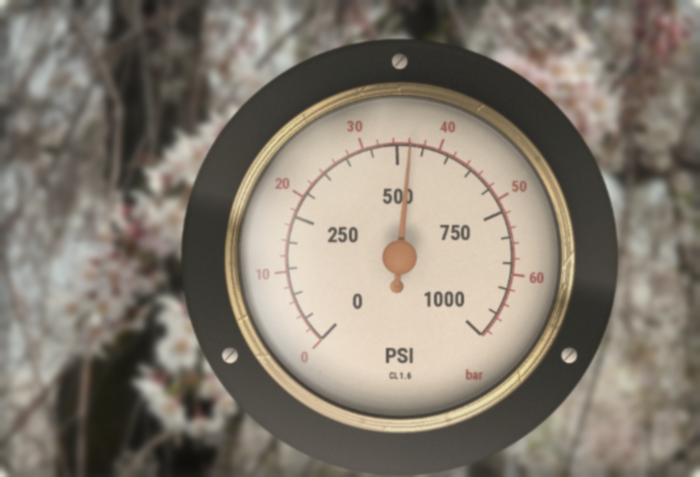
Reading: 525,psi
